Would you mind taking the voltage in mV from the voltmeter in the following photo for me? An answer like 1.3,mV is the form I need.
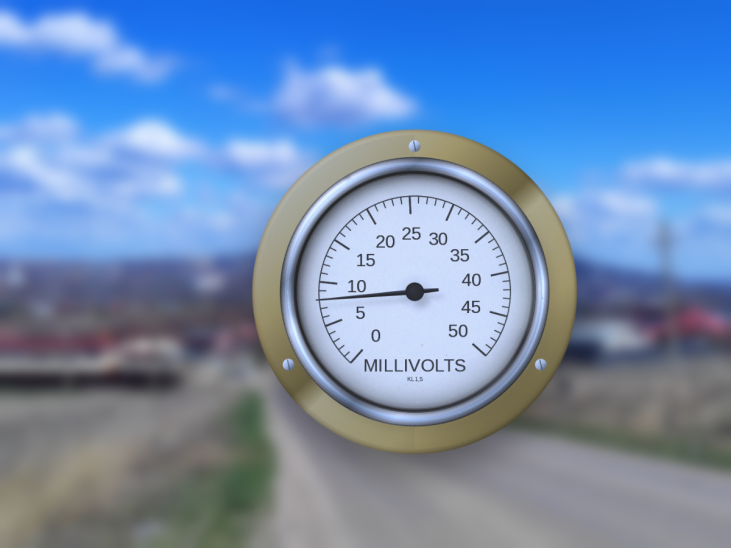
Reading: 8,mV
